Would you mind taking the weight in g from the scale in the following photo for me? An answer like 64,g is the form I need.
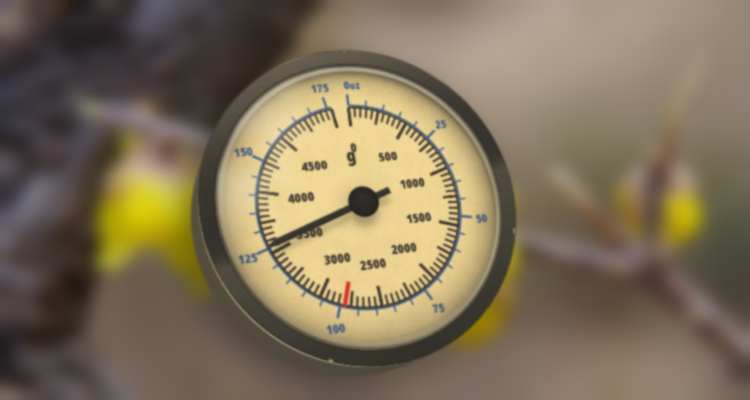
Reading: 3550,g
